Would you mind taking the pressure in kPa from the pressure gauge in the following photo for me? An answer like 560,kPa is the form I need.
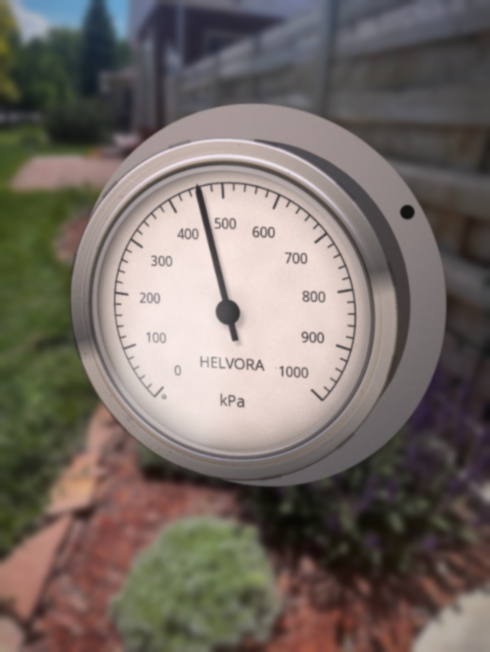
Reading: 460,kPa
